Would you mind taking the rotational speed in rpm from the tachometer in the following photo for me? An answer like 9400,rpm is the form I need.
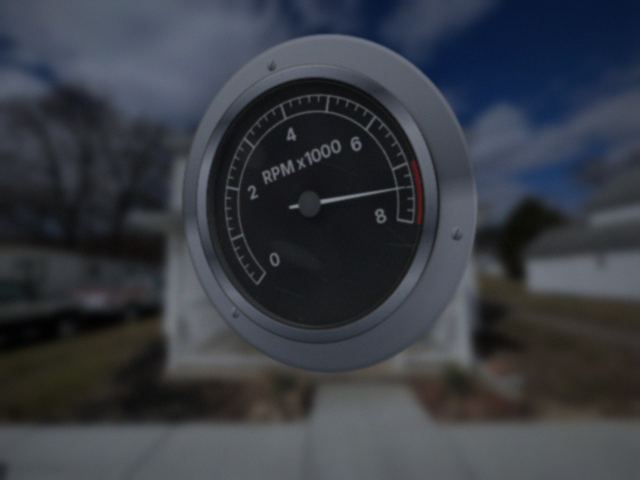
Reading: 7400,rpm
